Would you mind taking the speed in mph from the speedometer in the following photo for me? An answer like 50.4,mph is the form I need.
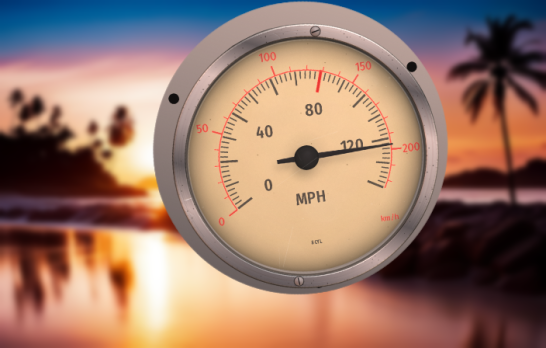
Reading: 122,mph
